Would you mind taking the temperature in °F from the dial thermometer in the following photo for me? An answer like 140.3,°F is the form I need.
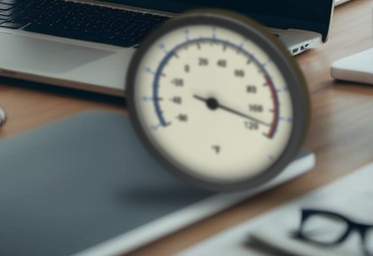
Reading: 110,°F
